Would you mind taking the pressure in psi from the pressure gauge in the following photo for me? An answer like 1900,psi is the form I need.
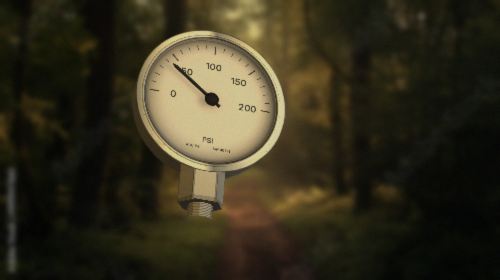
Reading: 40,psi
